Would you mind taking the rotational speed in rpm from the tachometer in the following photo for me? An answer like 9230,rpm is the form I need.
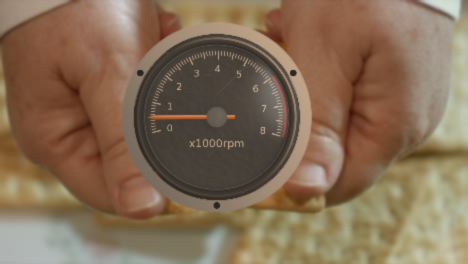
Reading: 500,rpm
